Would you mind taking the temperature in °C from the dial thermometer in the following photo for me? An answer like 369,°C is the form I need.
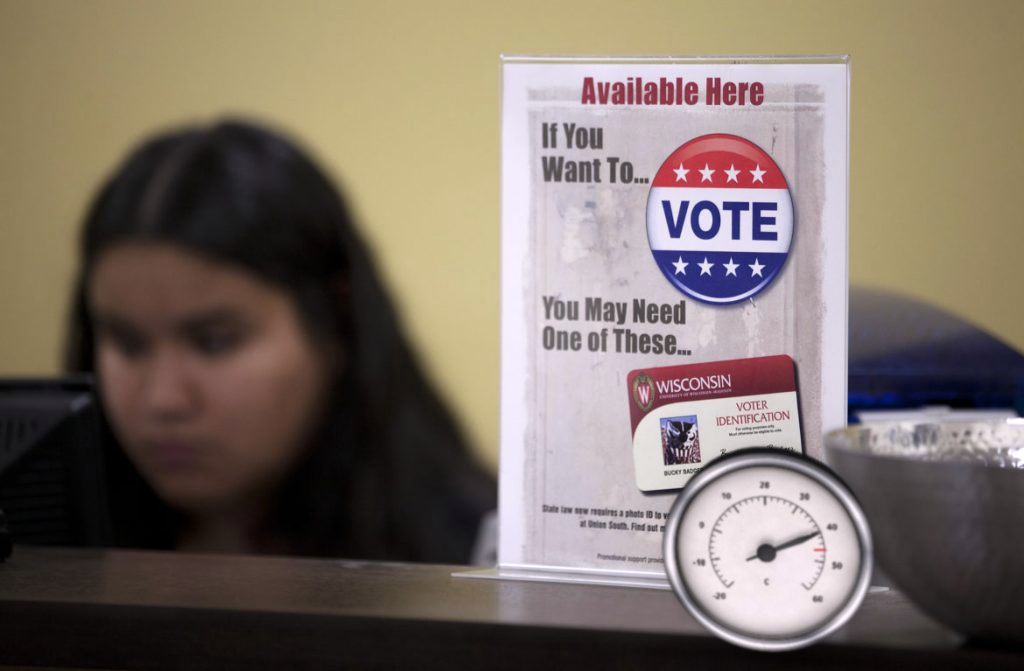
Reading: 40,°C
